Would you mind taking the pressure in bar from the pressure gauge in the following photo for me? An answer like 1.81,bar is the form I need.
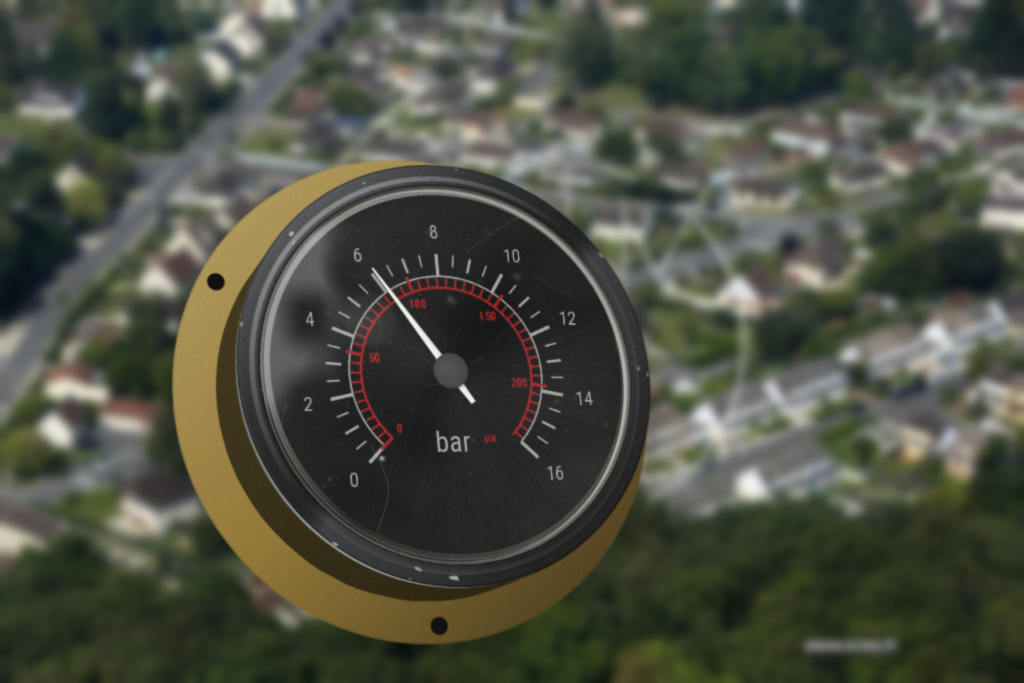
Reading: 6,bar
